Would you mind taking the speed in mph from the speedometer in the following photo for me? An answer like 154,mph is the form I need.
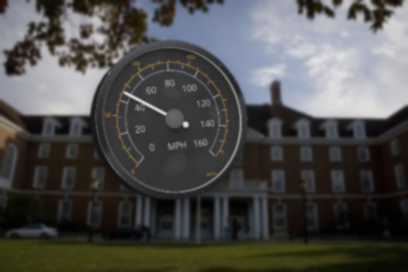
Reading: 45,mph
